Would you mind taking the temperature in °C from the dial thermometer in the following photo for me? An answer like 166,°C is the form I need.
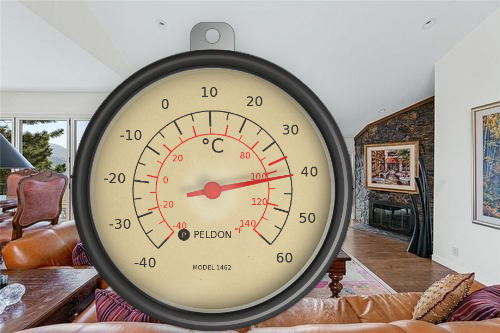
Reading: 40,°C
